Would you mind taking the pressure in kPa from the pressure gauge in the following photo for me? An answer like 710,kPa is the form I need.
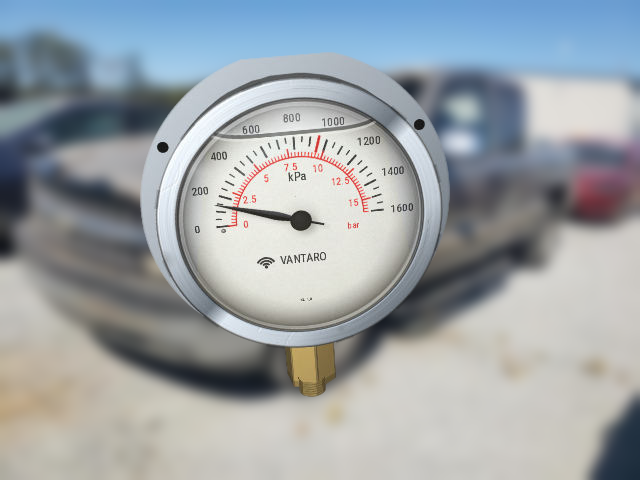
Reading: 150,kPa
